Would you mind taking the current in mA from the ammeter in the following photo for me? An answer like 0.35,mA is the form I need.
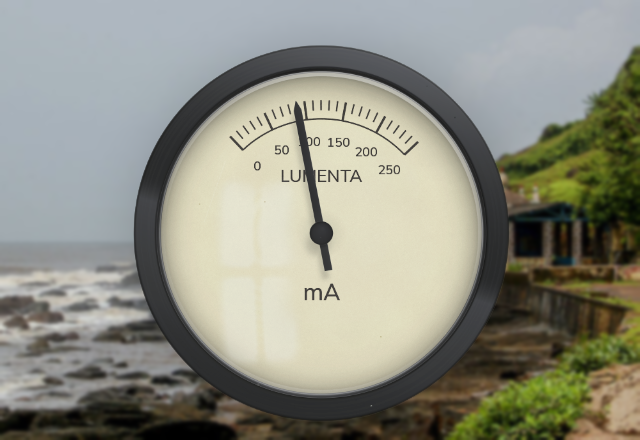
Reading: 90,mA
